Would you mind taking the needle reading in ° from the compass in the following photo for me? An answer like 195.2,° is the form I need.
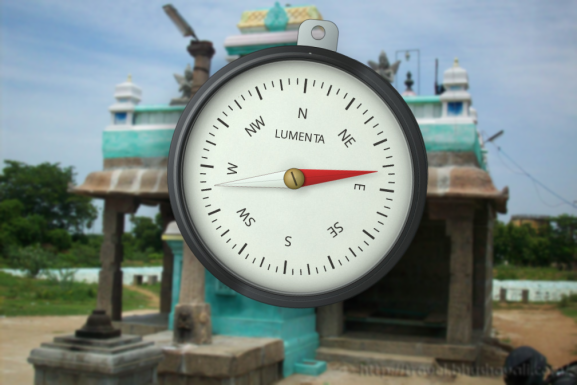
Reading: 77.5,°
